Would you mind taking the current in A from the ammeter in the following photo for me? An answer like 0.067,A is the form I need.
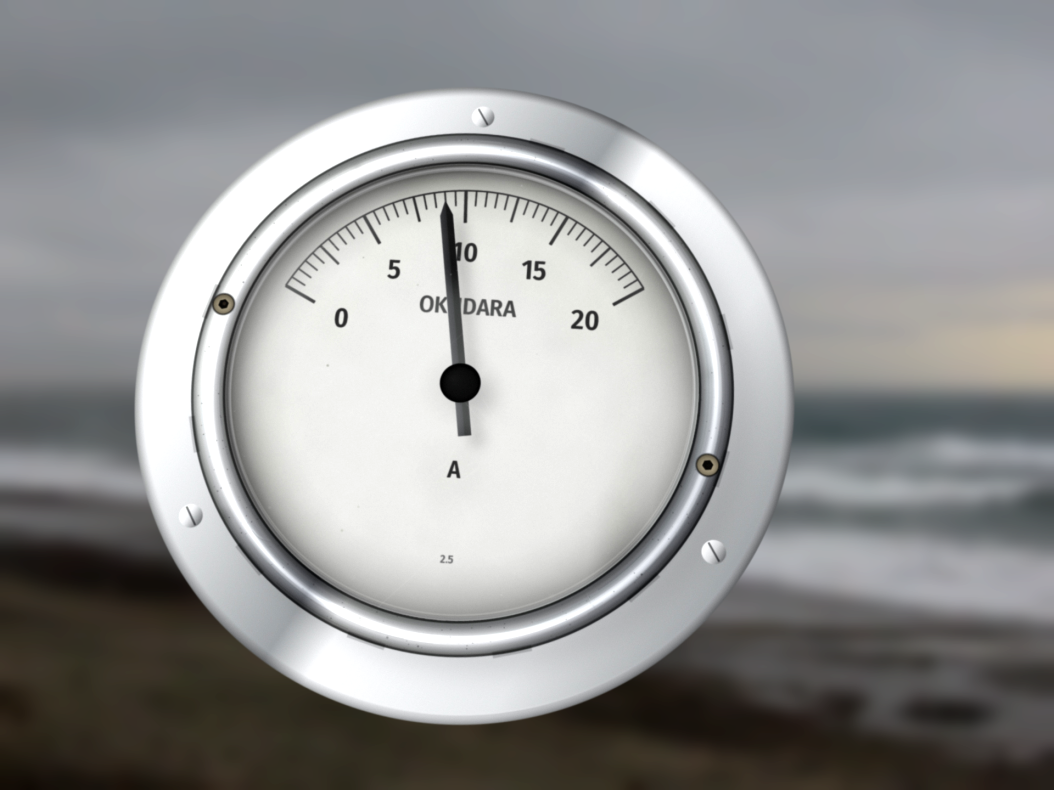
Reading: 9,A
